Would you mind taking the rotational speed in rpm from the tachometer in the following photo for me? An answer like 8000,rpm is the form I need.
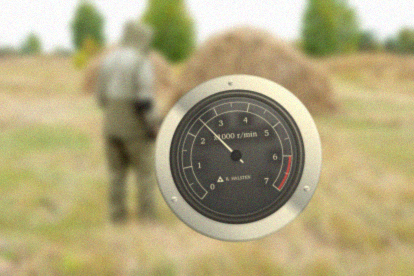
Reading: 2500,rpm
